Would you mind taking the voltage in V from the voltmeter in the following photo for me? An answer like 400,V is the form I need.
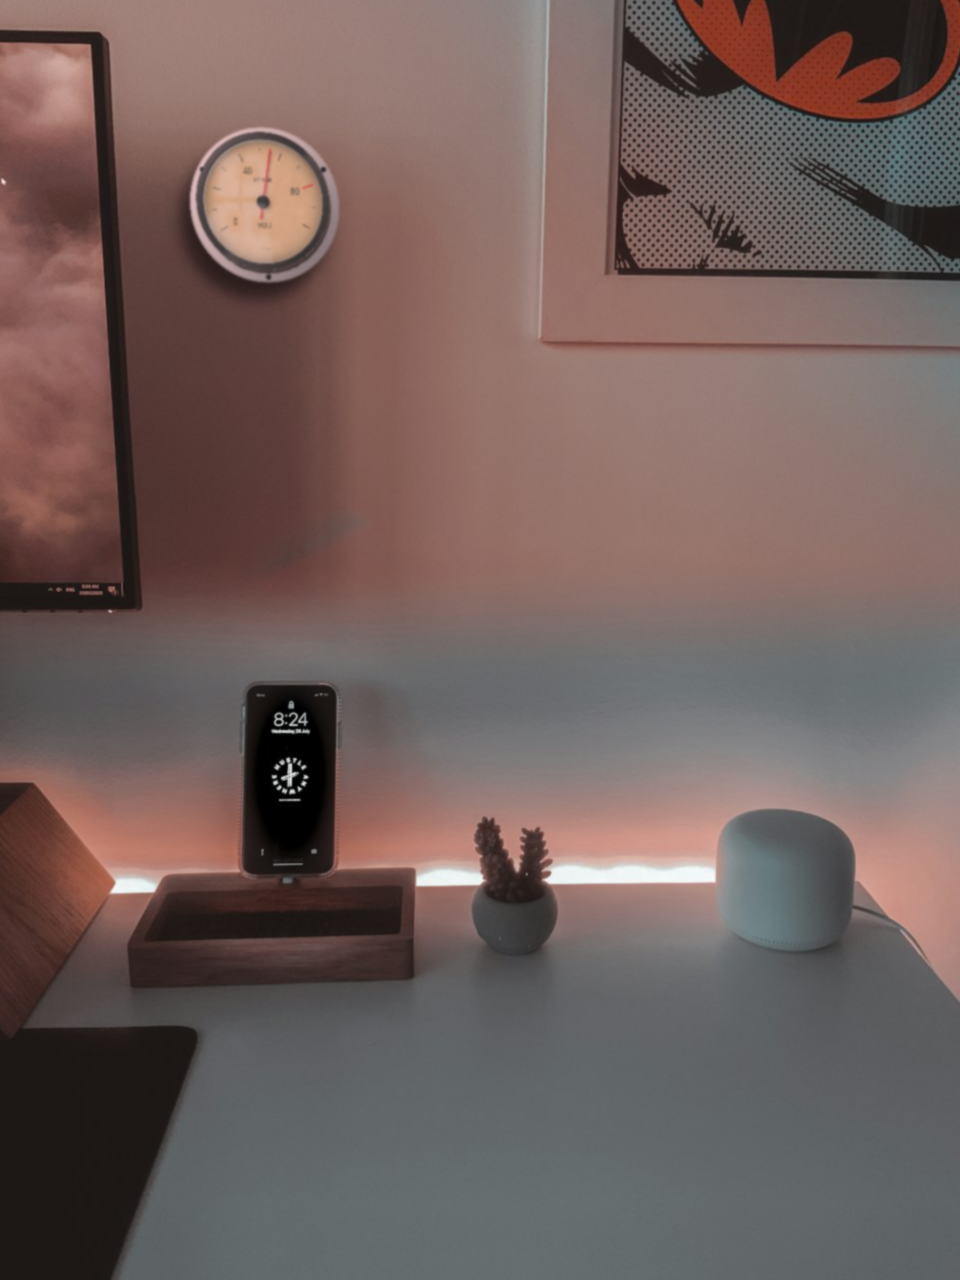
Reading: 55,V
